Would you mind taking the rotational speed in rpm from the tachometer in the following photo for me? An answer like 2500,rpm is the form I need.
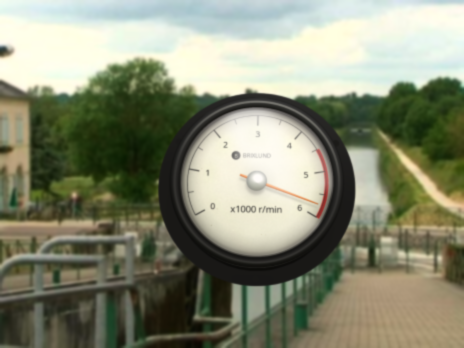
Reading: 5750,rpm
